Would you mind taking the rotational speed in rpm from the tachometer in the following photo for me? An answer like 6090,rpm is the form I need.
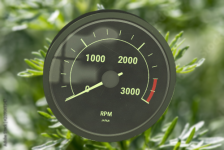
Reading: 0,rpm
